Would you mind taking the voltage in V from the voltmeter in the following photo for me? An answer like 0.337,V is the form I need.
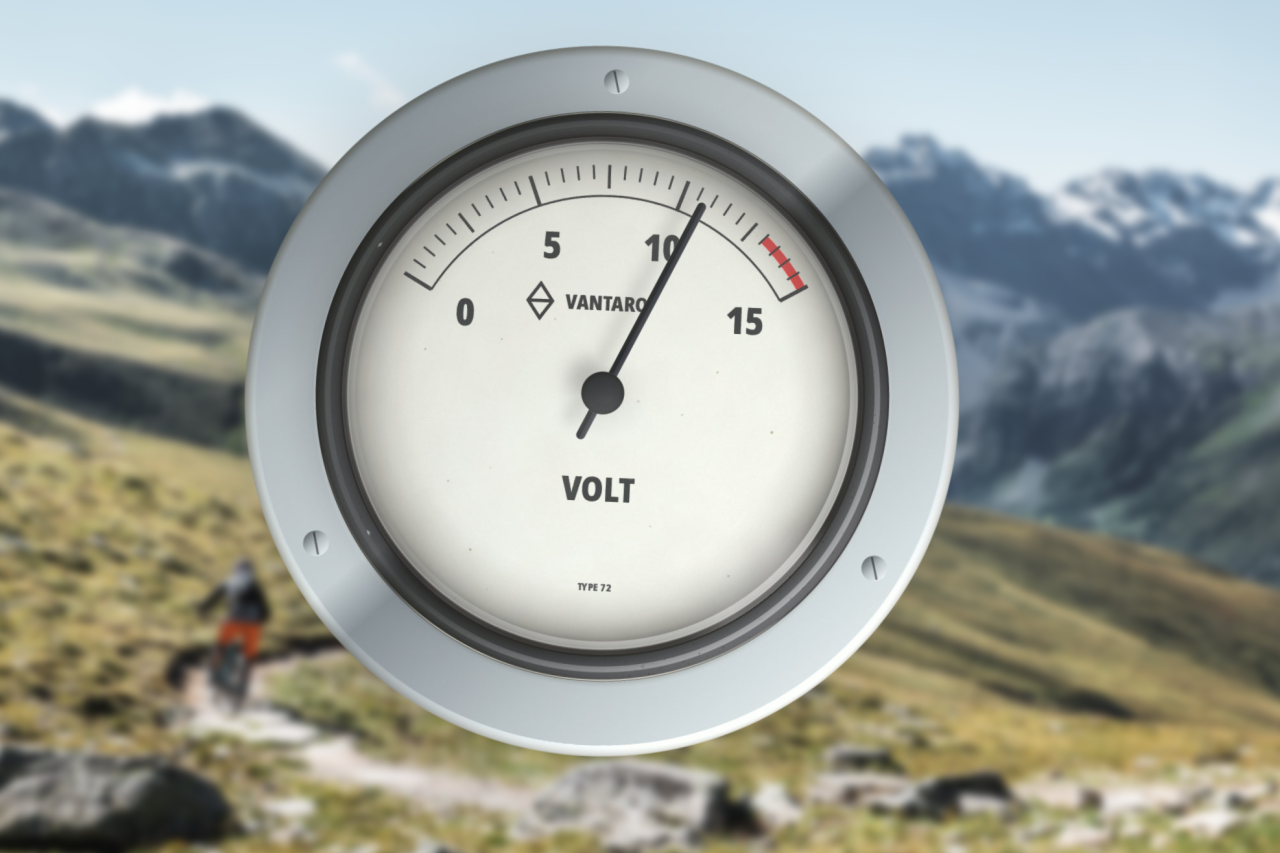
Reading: 10.75,V
